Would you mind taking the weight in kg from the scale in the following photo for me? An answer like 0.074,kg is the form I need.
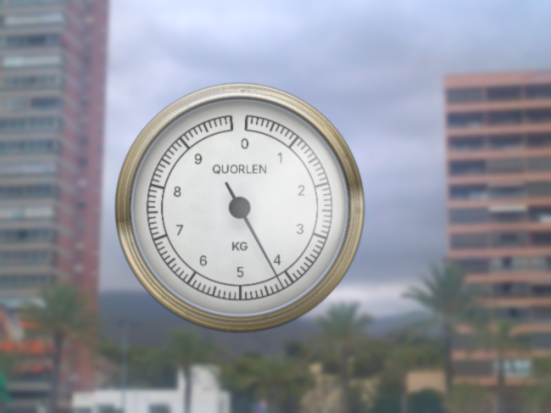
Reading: 4.2,kg
